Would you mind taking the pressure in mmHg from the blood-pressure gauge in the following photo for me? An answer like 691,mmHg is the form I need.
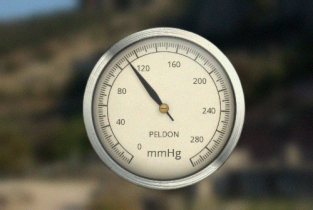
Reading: 110,mmHg
